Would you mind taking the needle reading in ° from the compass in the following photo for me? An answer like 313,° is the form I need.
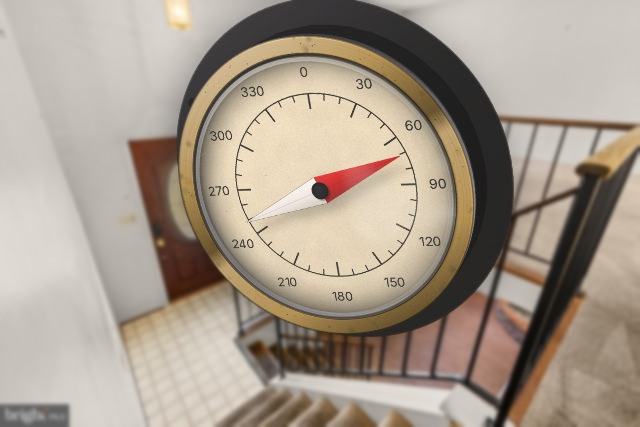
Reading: 70,°
